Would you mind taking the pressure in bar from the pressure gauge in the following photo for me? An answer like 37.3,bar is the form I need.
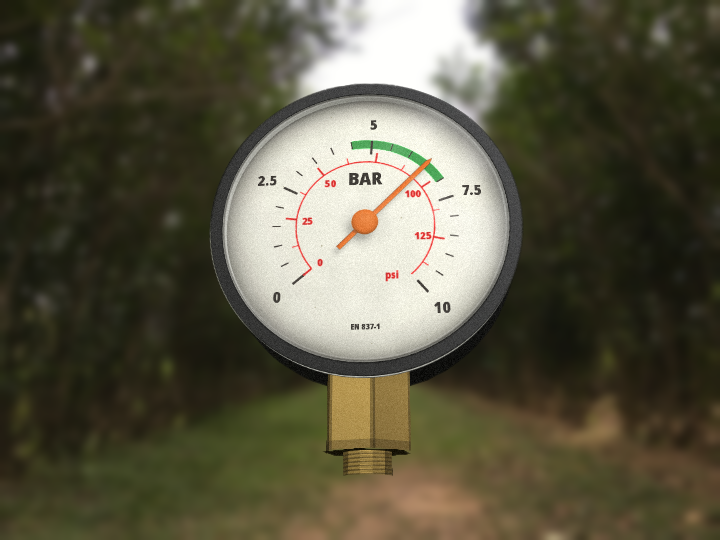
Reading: 6.5,bar
